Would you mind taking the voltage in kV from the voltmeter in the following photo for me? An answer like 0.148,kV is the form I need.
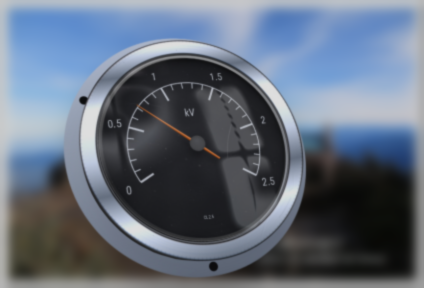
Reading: 0.7,kV
